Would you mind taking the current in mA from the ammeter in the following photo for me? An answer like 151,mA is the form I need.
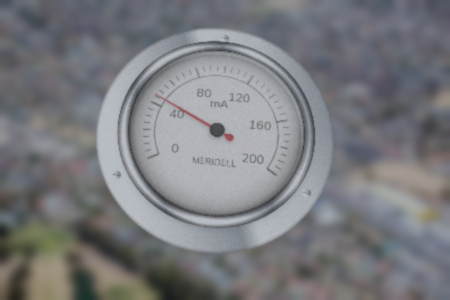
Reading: 45,mA
